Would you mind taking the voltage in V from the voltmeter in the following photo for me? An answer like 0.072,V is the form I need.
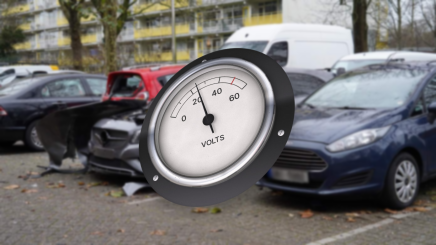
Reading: 25,V
